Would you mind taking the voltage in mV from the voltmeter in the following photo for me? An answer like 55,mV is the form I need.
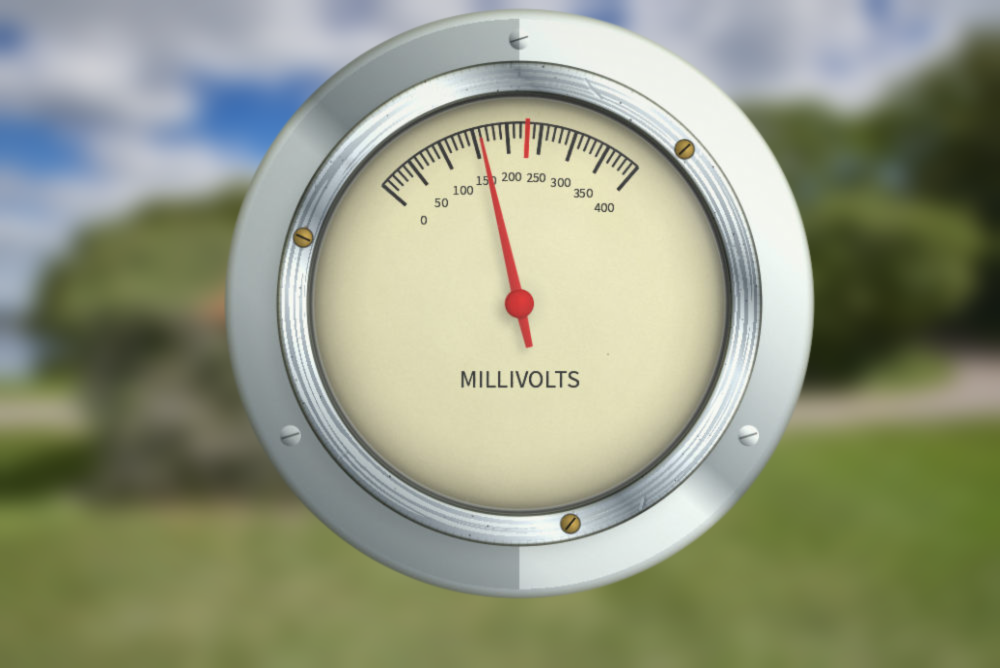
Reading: 160,mV
